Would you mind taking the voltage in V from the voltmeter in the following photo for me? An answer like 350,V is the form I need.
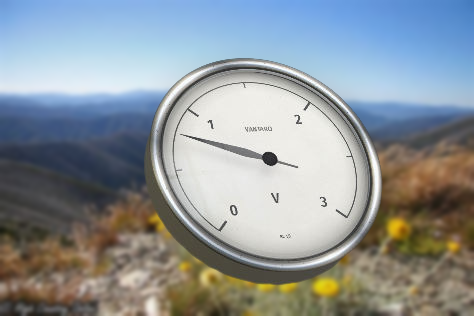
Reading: 0.75,V
